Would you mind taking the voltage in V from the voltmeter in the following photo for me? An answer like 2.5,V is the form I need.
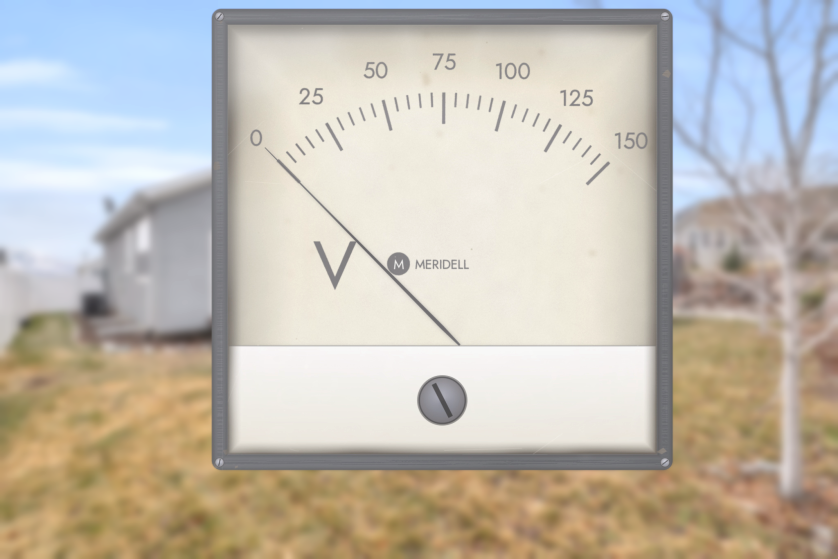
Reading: 0,V
